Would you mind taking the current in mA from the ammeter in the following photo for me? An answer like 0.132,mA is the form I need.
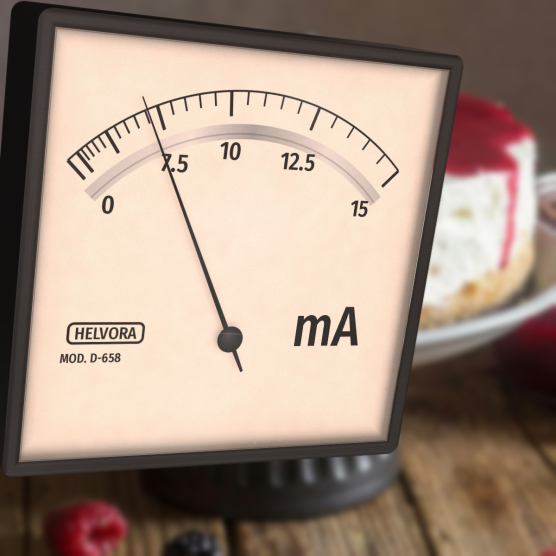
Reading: 7,mA
